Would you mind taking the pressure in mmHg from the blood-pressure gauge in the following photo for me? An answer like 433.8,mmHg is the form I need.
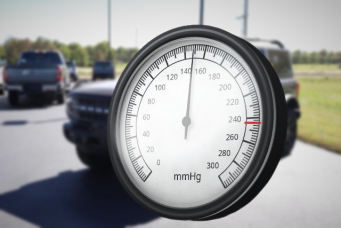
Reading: 150,mmHg
